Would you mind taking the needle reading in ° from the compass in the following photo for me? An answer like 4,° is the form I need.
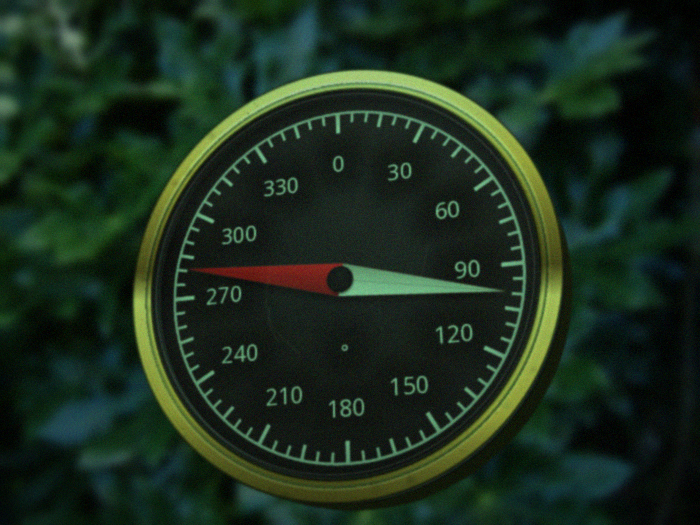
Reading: 280,°
